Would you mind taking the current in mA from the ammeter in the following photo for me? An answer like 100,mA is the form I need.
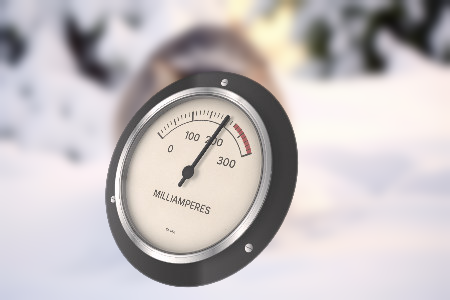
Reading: 200,mA
